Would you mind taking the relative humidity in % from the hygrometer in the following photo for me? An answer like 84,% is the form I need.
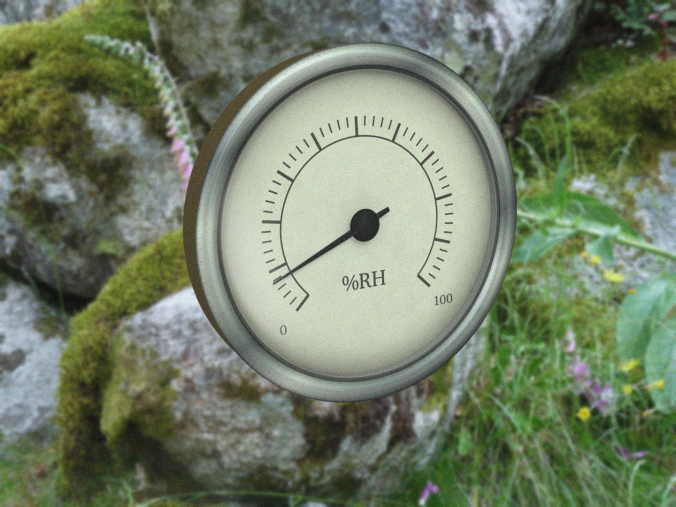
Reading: 8,%
